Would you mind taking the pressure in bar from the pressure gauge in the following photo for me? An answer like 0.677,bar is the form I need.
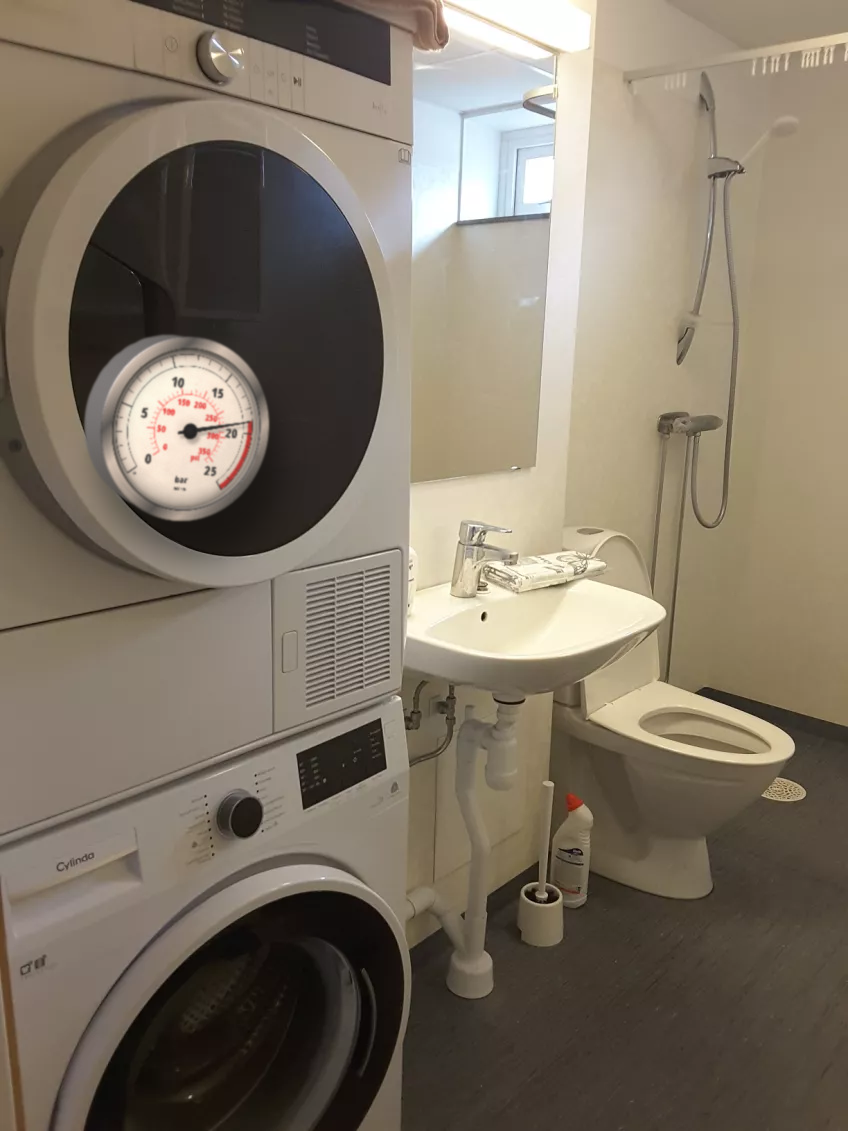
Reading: 19,bar
